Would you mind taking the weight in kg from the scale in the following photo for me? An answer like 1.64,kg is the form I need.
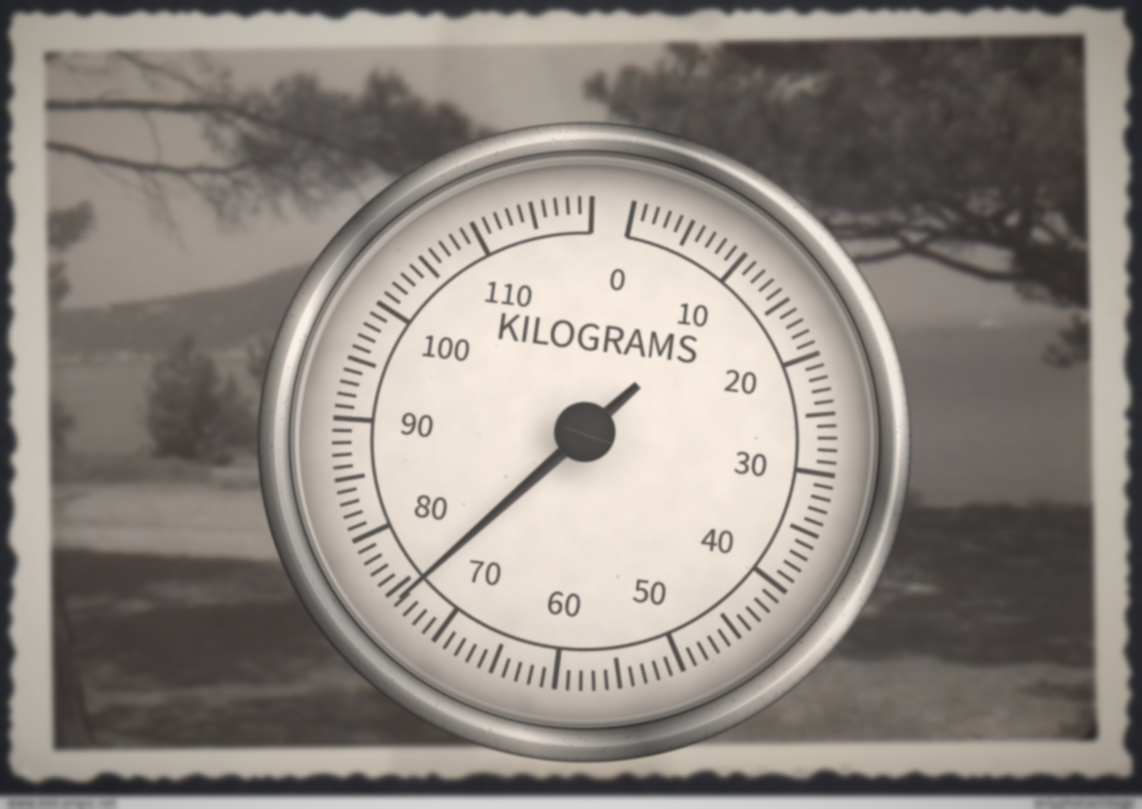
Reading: 74,kg
